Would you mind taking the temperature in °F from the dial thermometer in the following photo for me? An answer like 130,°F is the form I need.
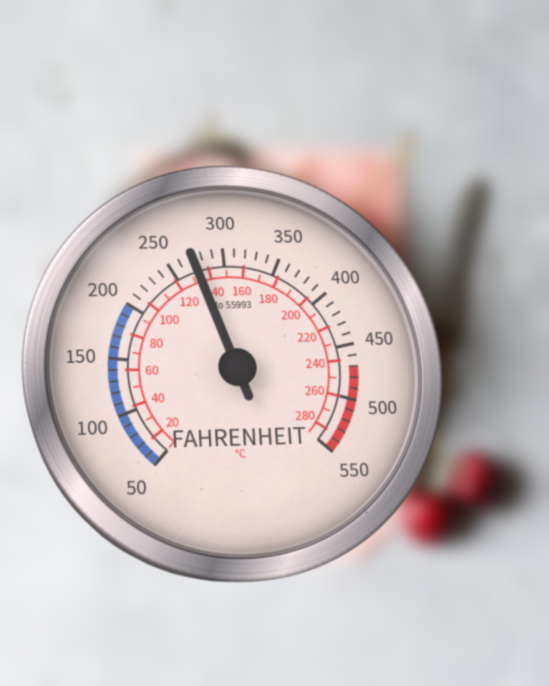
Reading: 270,°F
